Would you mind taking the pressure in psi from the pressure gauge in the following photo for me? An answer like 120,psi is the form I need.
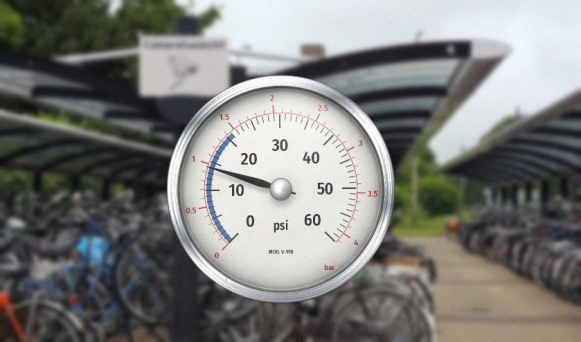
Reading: 14,psi
